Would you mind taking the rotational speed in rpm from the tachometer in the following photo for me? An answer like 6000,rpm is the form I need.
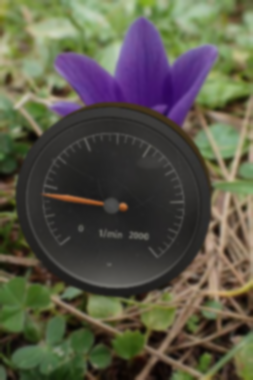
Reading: 350,rpm
